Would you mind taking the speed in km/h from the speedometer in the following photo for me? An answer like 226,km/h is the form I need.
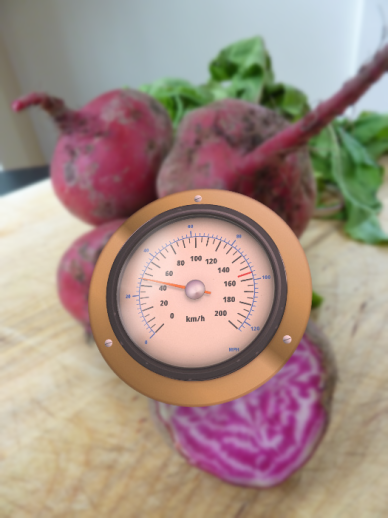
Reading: 45,km/h
